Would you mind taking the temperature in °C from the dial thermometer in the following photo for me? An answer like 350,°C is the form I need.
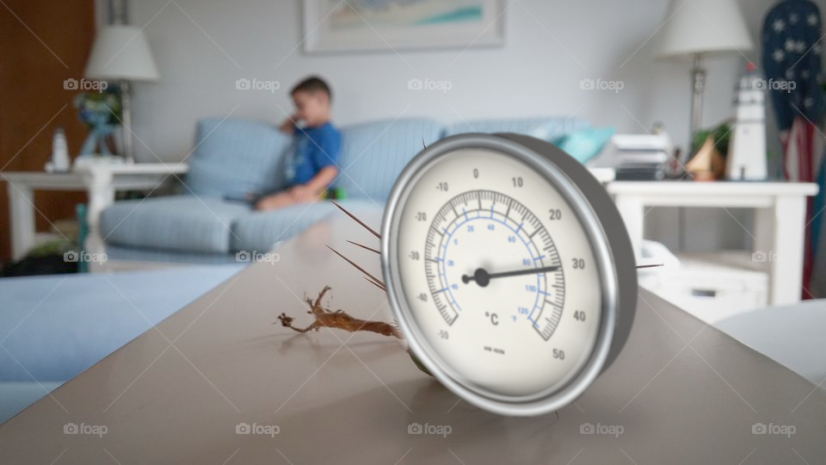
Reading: 30,°C
